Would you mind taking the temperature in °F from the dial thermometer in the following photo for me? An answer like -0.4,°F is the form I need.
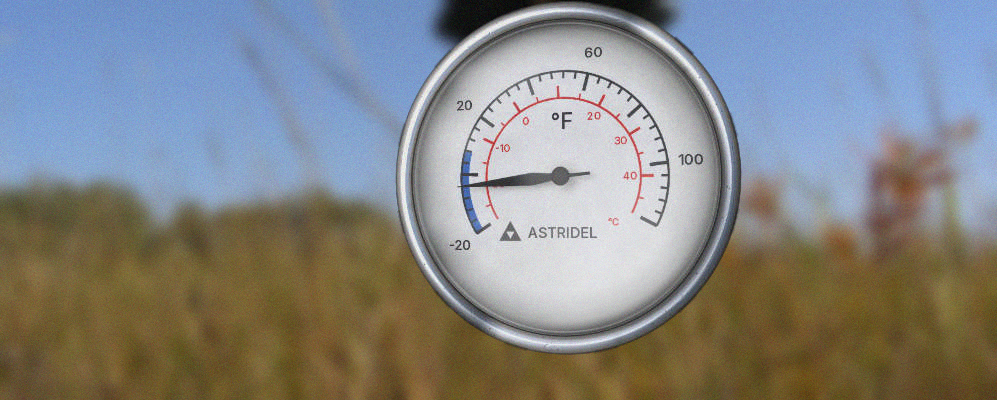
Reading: -4,°F
